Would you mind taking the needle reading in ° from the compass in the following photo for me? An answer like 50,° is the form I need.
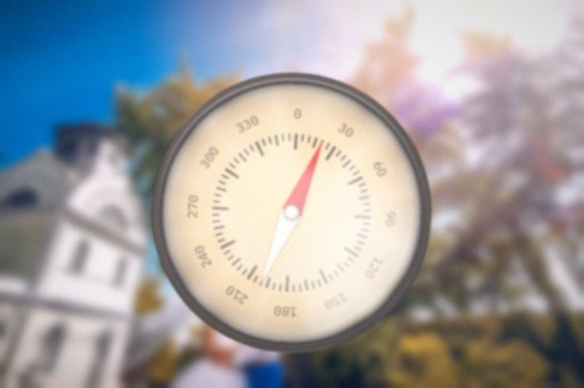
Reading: 20,°
